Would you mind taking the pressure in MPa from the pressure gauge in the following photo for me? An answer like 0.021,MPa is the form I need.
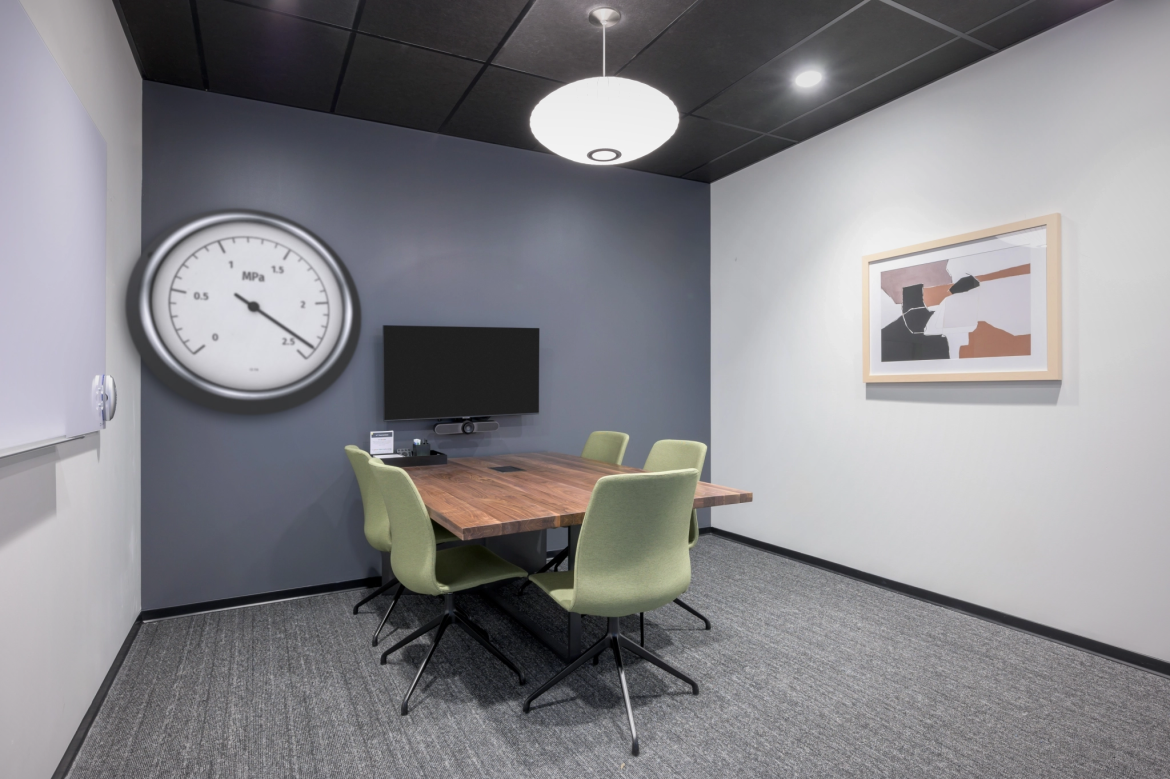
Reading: 2.4,MPa
